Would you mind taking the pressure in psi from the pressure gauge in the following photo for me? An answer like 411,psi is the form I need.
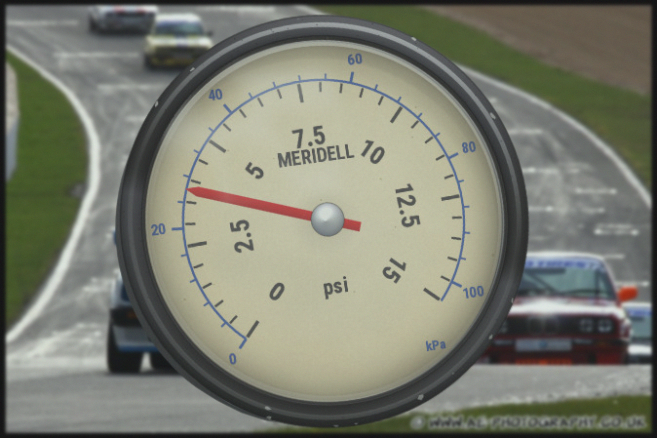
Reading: 3.75,psi
